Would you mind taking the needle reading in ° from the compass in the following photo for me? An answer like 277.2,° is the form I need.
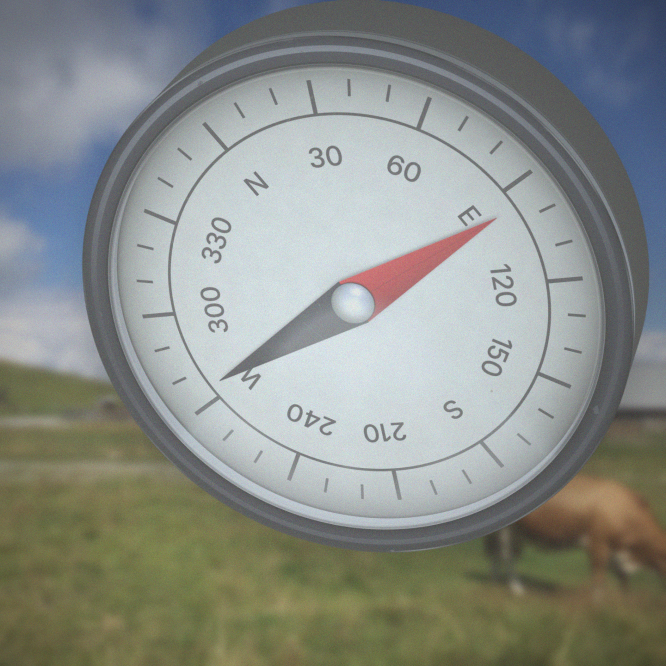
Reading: 95,°
